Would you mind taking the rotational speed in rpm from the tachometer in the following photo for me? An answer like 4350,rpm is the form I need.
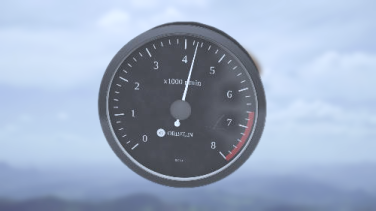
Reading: 4300,rpm
